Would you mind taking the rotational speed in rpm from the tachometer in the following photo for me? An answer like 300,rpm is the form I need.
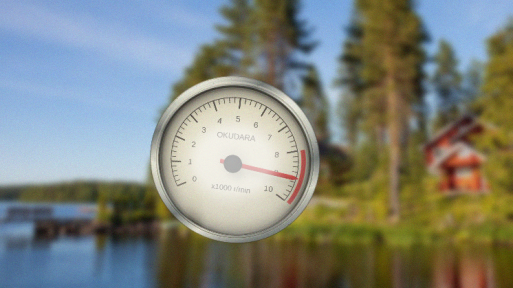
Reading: 9000,rpm
